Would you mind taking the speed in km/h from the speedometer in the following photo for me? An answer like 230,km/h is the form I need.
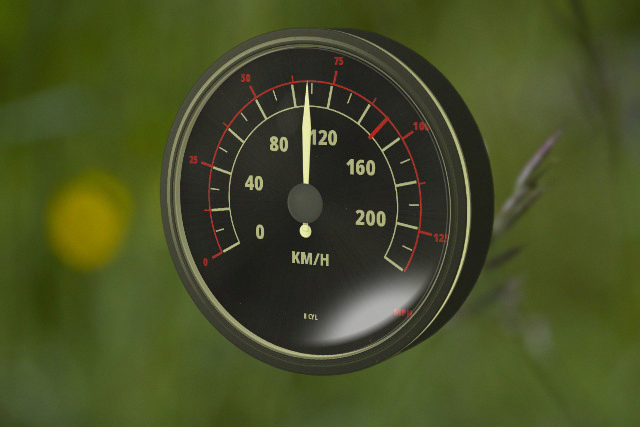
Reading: 110,km/h
